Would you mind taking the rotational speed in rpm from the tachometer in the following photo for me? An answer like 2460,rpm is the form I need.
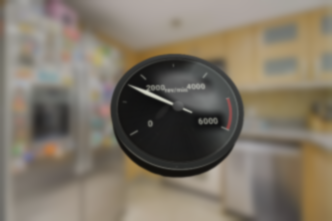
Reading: 1500,rpm
